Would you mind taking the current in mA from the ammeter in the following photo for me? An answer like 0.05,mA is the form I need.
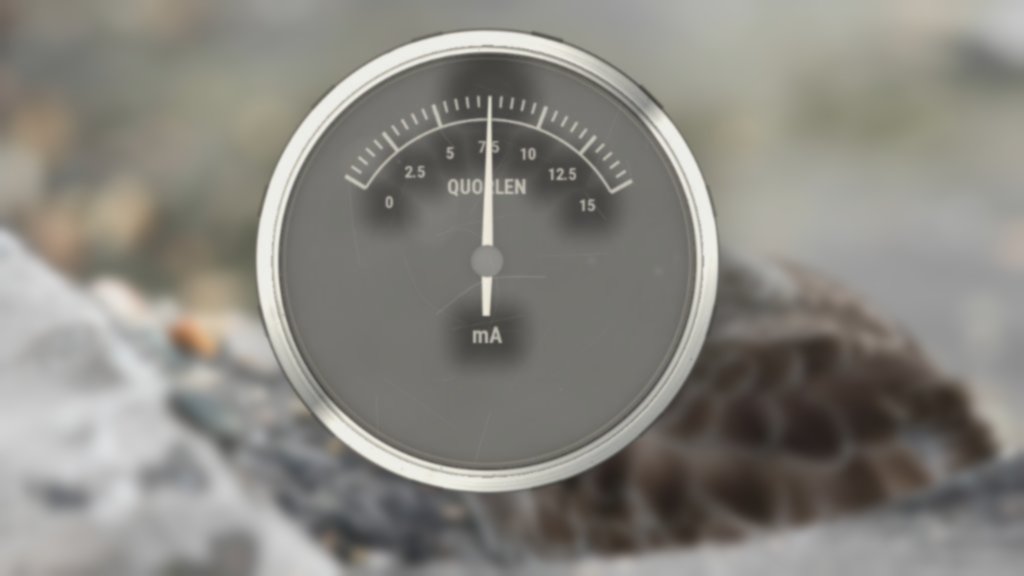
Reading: 7.5,mA
